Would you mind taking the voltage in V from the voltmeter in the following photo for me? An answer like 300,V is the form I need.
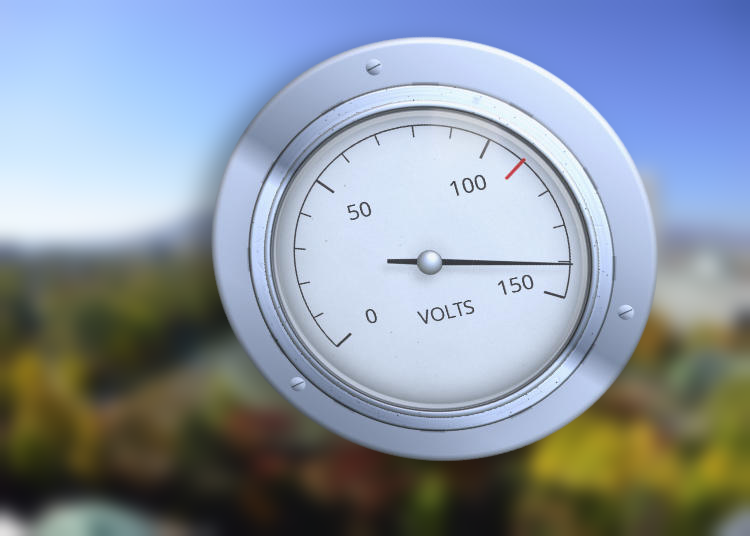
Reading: 140,V
